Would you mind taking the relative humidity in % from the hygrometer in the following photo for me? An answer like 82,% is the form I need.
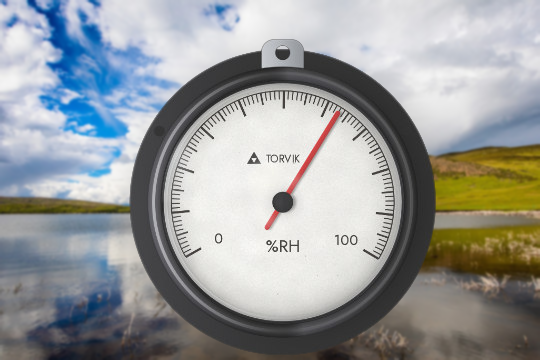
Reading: 63,%
